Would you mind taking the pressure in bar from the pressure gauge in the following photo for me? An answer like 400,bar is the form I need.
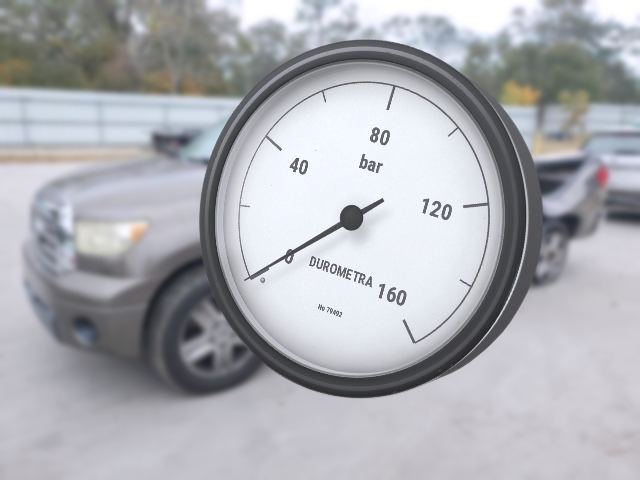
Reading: 0,bar
